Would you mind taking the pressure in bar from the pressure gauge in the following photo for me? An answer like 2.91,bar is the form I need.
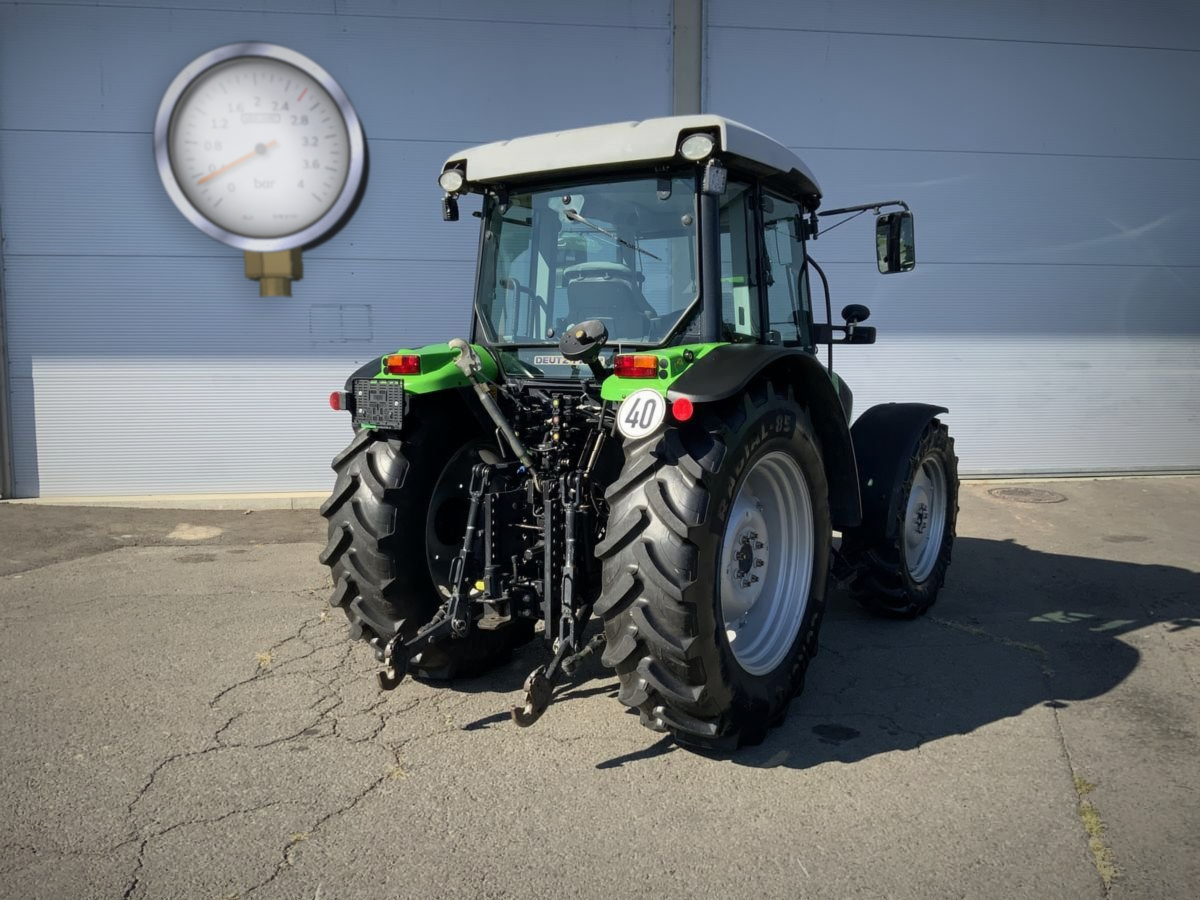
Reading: 0.3,bar
